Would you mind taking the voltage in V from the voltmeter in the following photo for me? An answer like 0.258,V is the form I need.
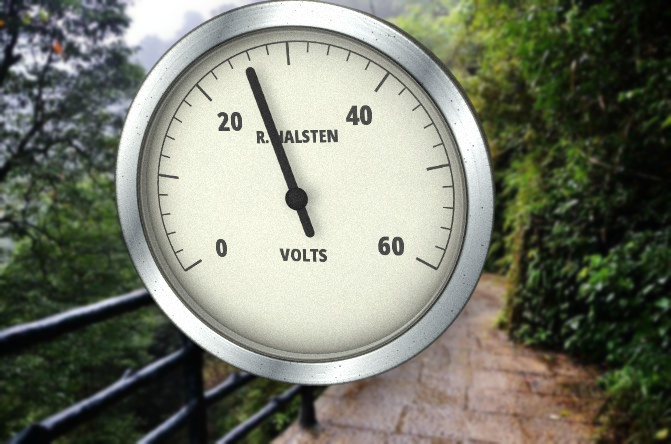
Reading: 26,V
